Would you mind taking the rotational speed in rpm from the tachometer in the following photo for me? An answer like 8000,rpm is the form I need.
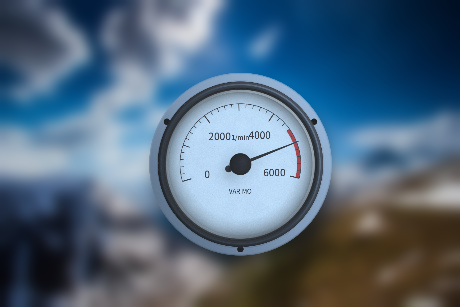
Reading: 5000,rpm
